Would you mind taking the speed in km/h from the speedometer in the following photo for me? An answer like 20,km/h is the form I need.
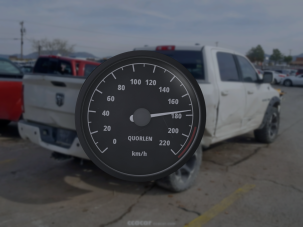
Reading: 175,km/h
